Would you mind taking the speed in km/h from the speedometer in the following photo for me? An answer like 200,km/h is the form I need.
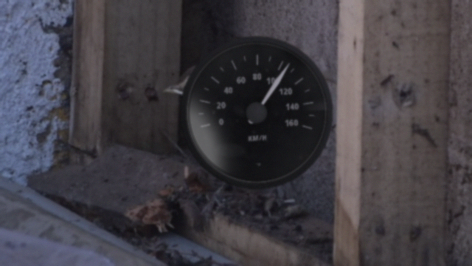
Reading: 105,km/h
